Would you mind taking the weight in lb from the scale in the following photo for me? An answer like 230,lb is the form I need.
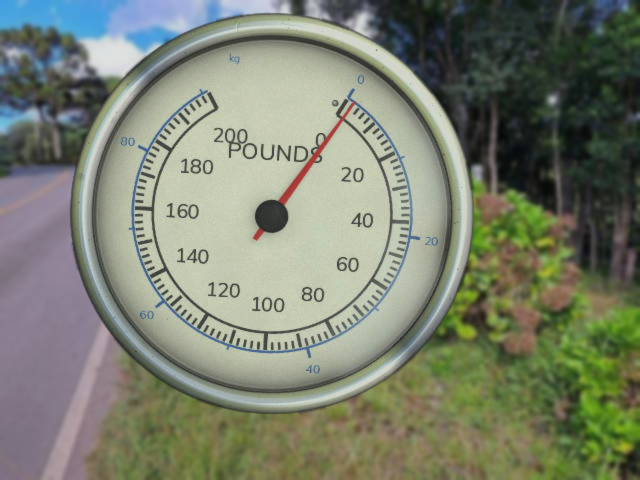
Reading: 2,lb
